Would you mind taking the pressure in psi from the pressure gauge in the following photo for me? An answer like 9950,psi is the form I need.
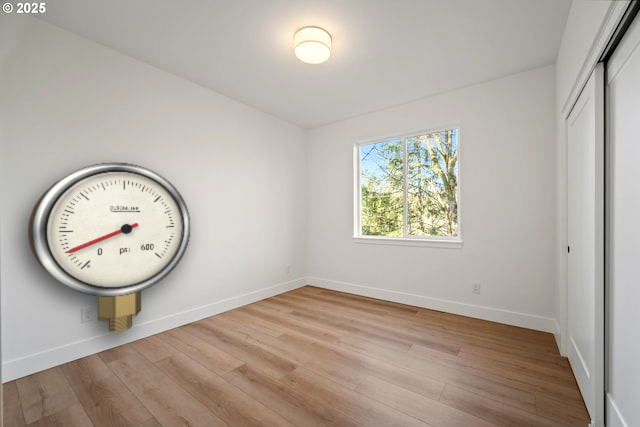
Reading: 50,psi
